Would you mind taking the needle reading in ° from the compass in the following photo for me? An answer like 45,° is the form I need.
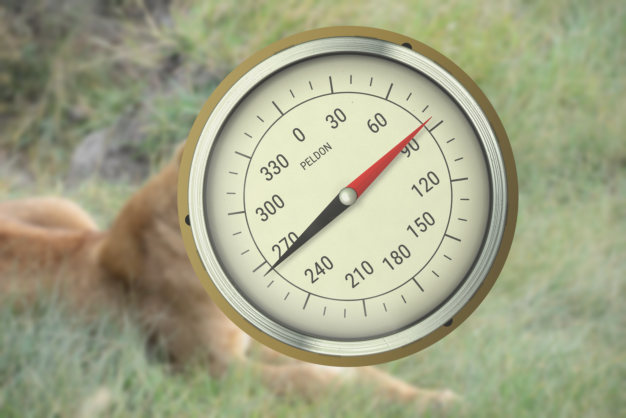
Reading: 85,°
